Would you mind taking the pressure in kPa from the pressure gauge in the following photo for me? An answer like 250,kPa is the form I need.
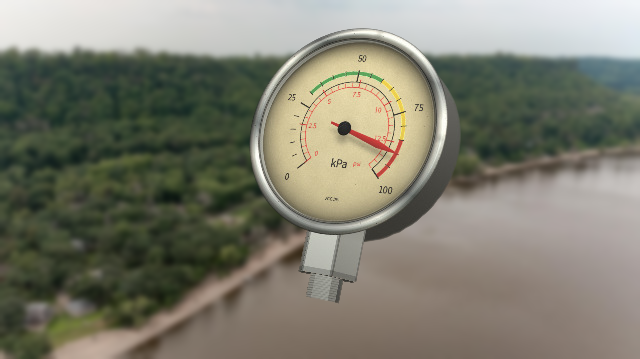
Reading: 90,kPa
